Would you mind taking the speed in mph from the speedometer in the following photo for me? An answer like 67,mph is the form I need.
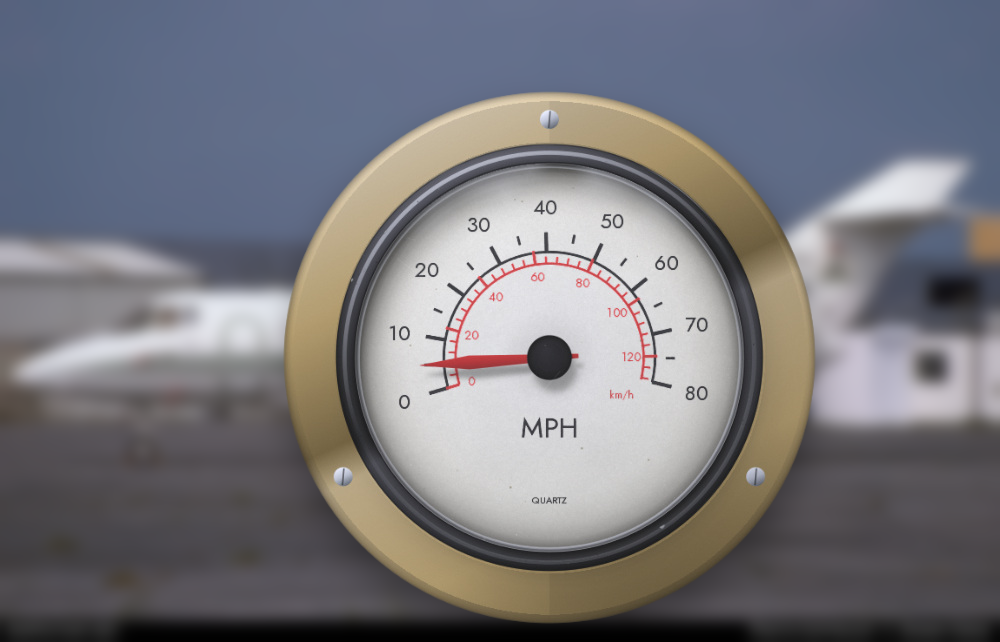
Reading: 5,mph
